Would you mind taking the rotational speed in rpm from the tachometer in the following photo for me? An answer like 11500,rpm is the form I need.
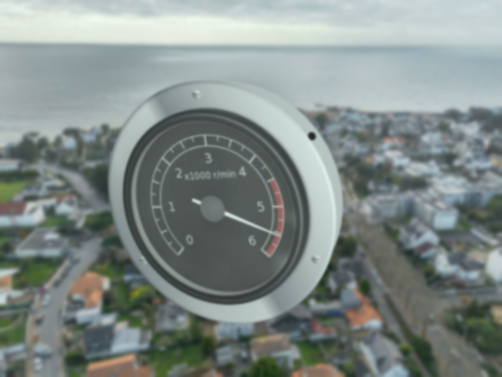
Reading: 5500,rpm
